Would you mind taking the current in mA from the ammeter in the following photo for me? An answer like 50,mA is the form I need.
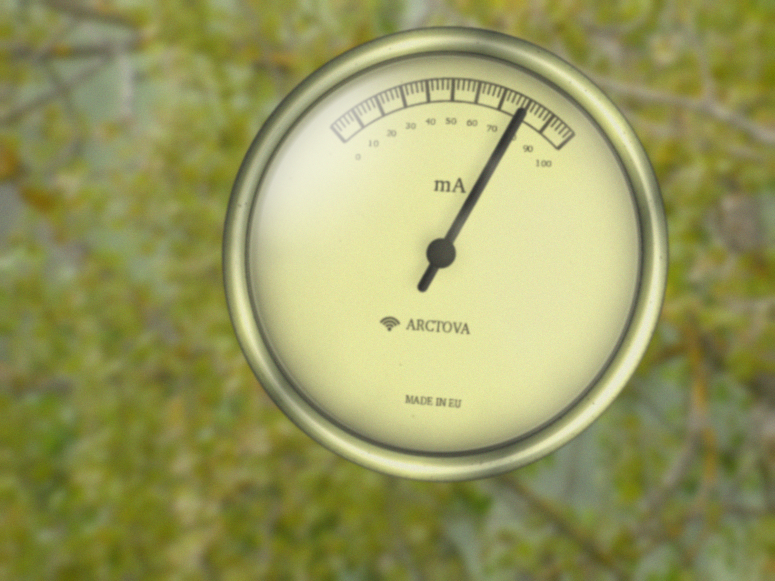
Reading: 80,mA
